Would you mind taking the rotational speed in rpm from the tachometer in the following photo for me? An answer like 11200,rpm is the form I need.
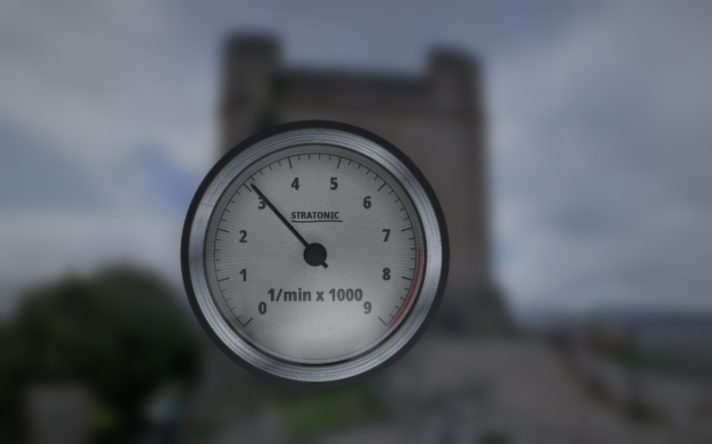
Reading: 3100,rpm
